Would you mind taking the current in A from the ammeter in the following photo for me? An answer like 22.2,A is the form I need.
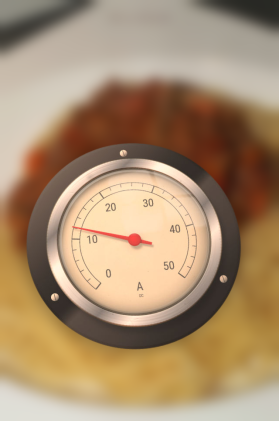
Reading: 12,A
